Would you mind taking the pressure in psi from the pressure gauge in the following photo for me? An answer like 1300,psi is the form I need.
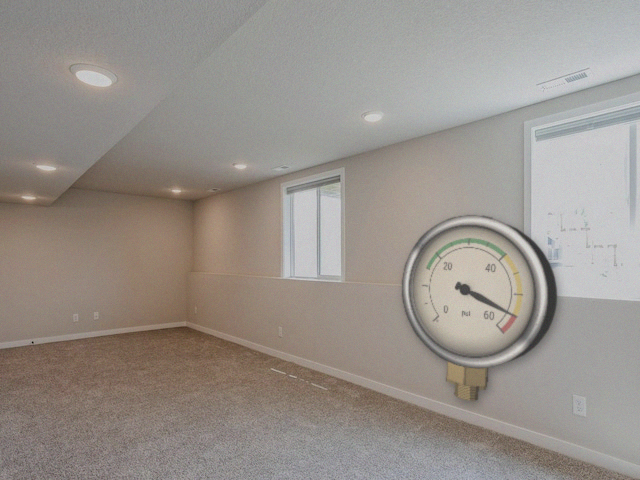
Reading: 55,psi
